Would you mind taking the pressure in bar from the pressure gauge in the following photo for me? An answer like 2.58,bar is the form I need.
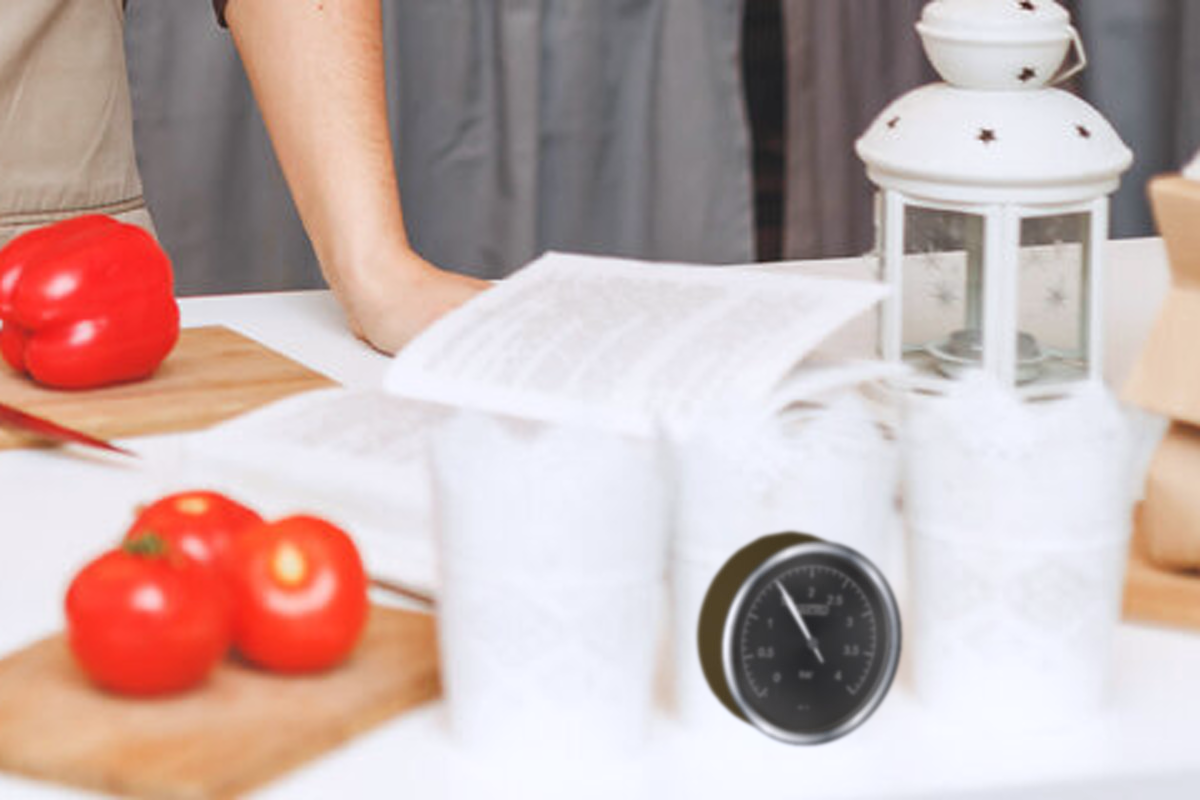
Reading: 1.5,bar
